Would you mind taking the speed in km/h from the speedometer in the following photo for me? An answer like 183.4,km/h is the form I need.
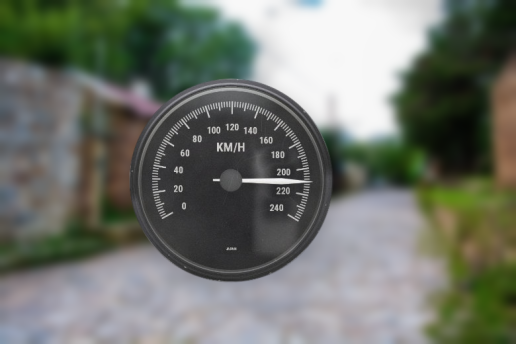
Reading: 210,km/h
